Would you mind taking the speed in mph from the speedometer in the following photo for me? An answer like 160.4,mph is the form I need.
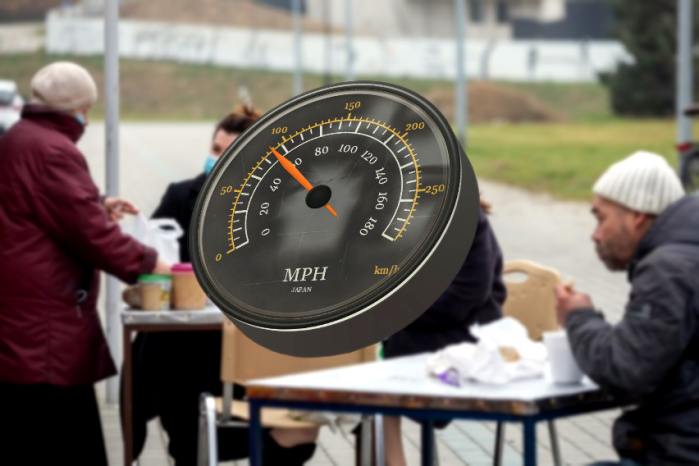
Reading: 55,mph
